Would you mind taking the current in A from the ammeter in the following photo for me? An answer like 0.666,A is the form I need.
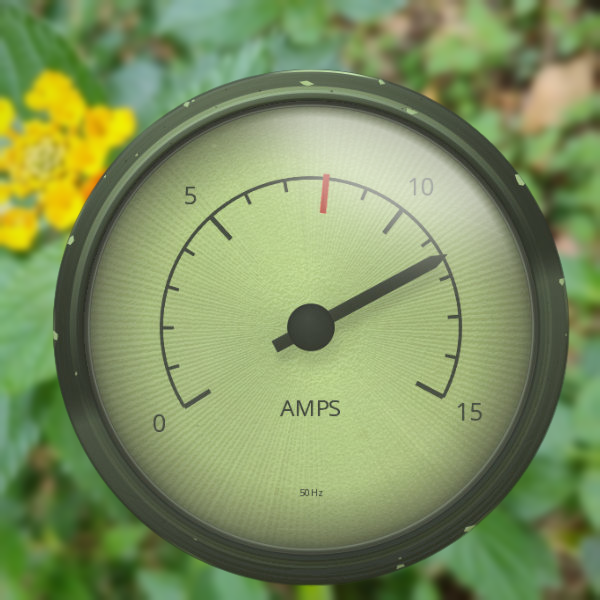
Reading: 11.5,A
